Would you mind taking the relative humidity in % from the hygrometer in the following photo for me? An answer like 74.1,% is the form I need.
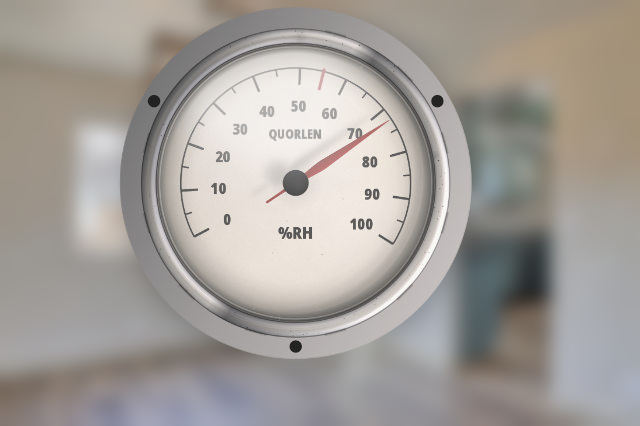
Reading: 72.5,%
